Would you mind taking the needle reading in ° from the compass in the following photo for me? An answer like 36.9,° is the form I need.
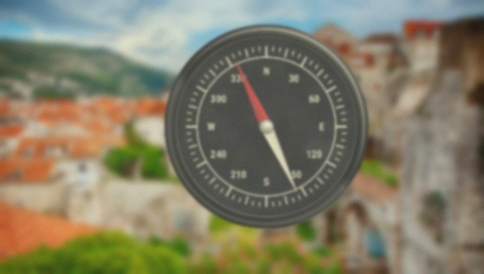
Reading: 335,°
